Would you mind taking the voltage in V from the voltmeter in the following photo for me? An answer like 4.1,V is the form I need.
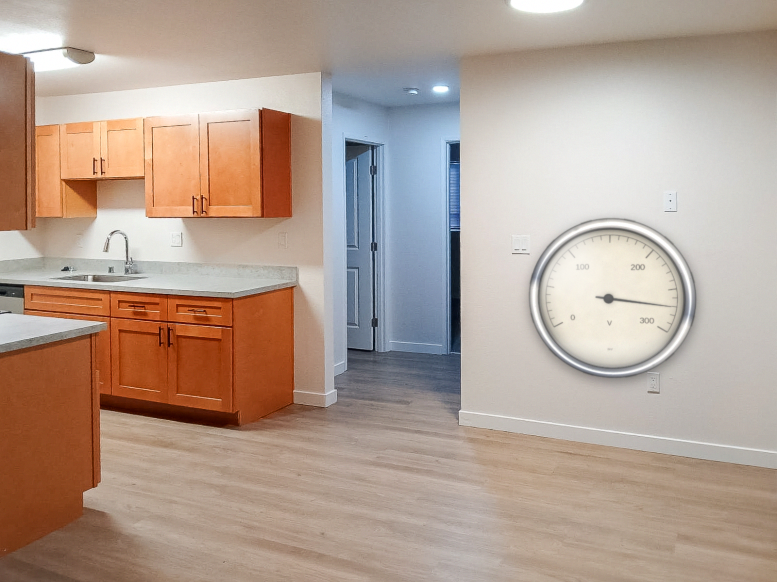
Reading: 270,V
